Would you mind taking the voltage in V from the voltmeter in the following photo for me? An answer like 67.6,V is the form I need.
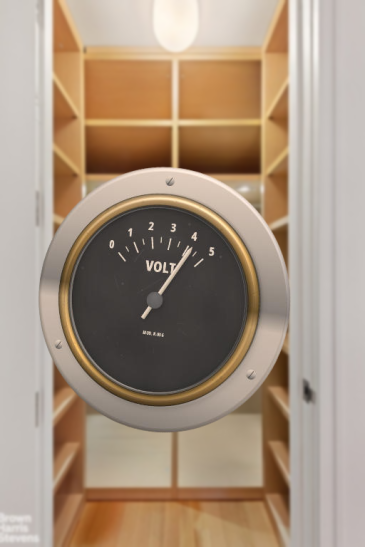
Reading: 4.25,V
